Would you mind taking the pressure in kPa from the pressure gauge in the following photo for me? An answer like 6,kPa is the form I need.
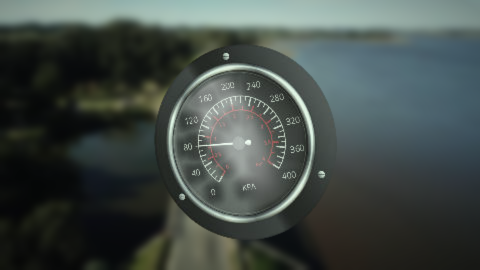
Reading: 80,kPa
